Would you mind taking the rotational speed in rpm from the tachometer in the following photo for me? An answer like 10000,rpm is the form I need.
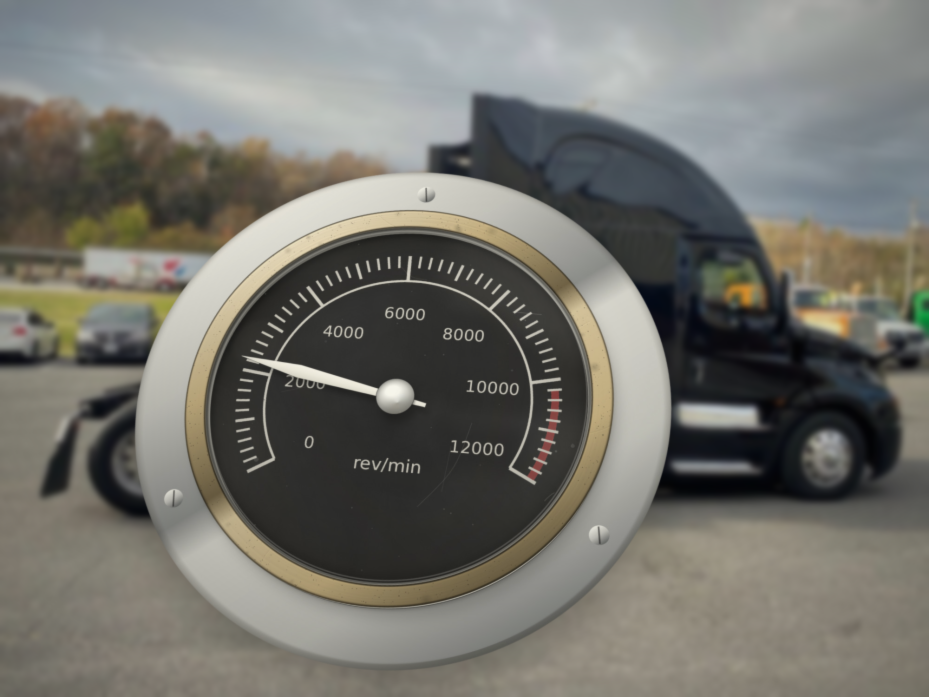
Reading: 2200,rpm
